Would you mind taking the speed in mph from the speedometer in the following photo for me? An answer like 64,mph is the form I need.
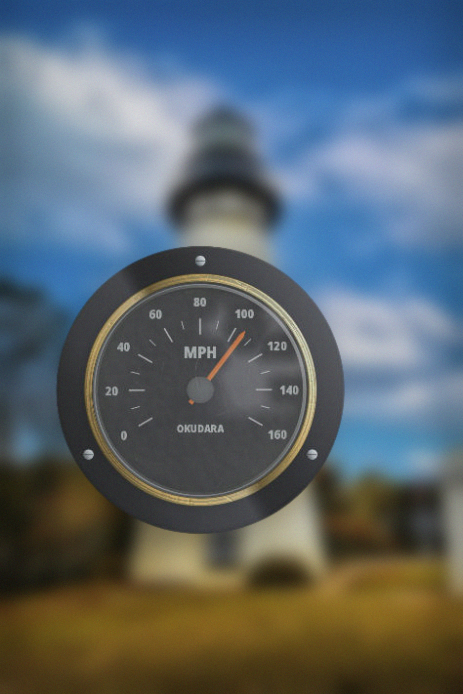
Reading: 105,mph
